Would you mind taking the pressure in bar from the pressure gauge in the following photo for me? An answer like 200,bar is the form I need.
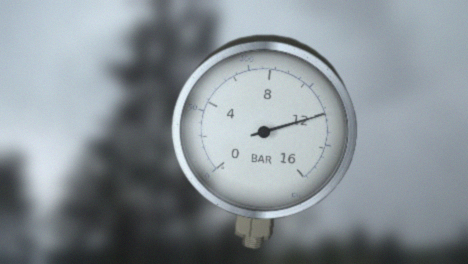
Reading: 12,bar
